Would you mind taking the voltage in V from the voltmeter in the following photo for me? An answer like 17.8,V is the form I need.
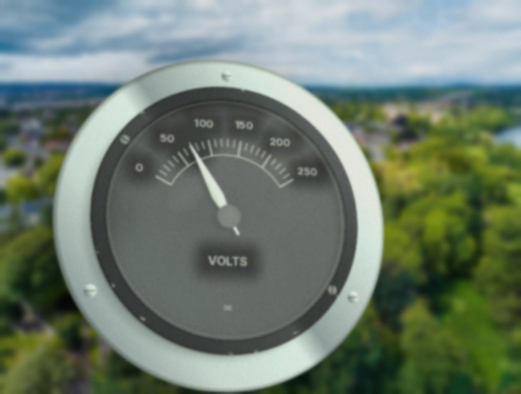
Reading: 70,V
